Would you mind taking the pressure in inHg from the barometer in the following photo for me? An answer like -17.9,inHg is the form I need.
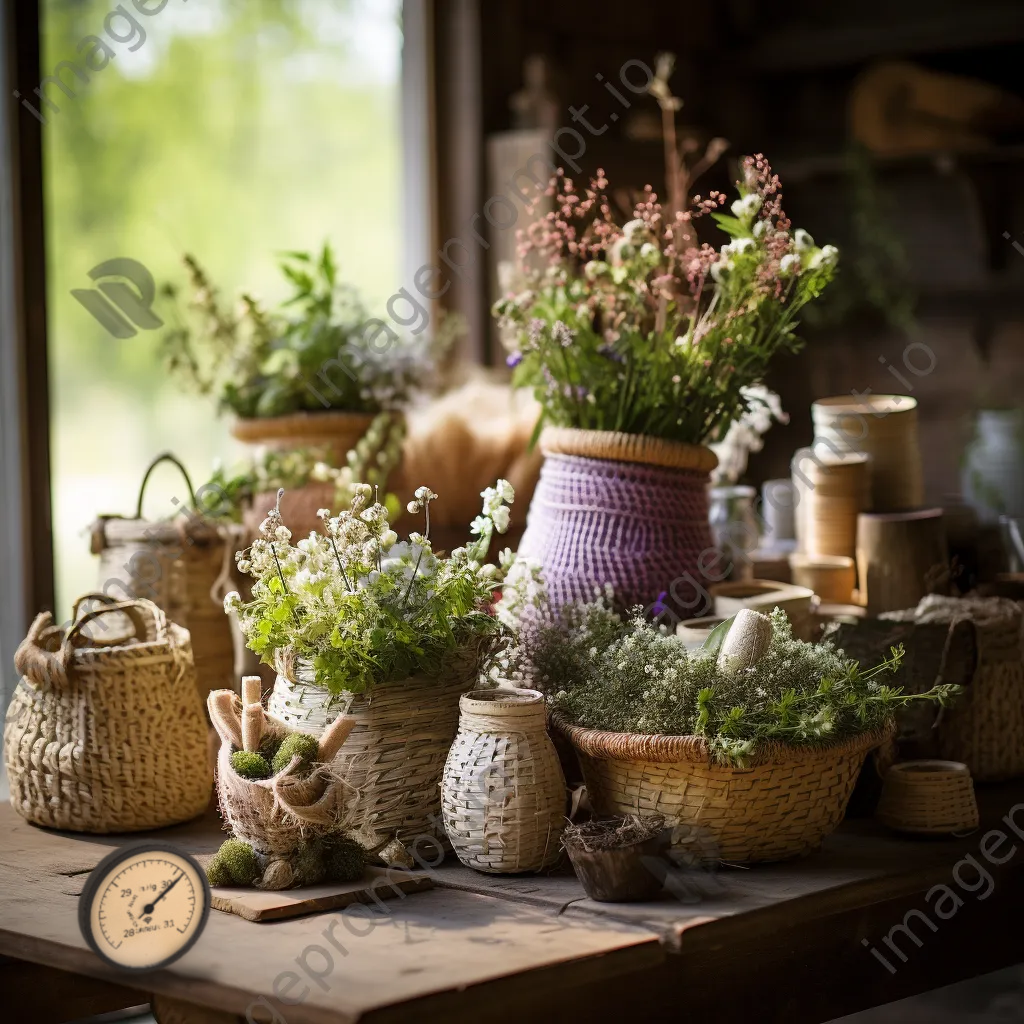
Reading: 30.1,inHg
